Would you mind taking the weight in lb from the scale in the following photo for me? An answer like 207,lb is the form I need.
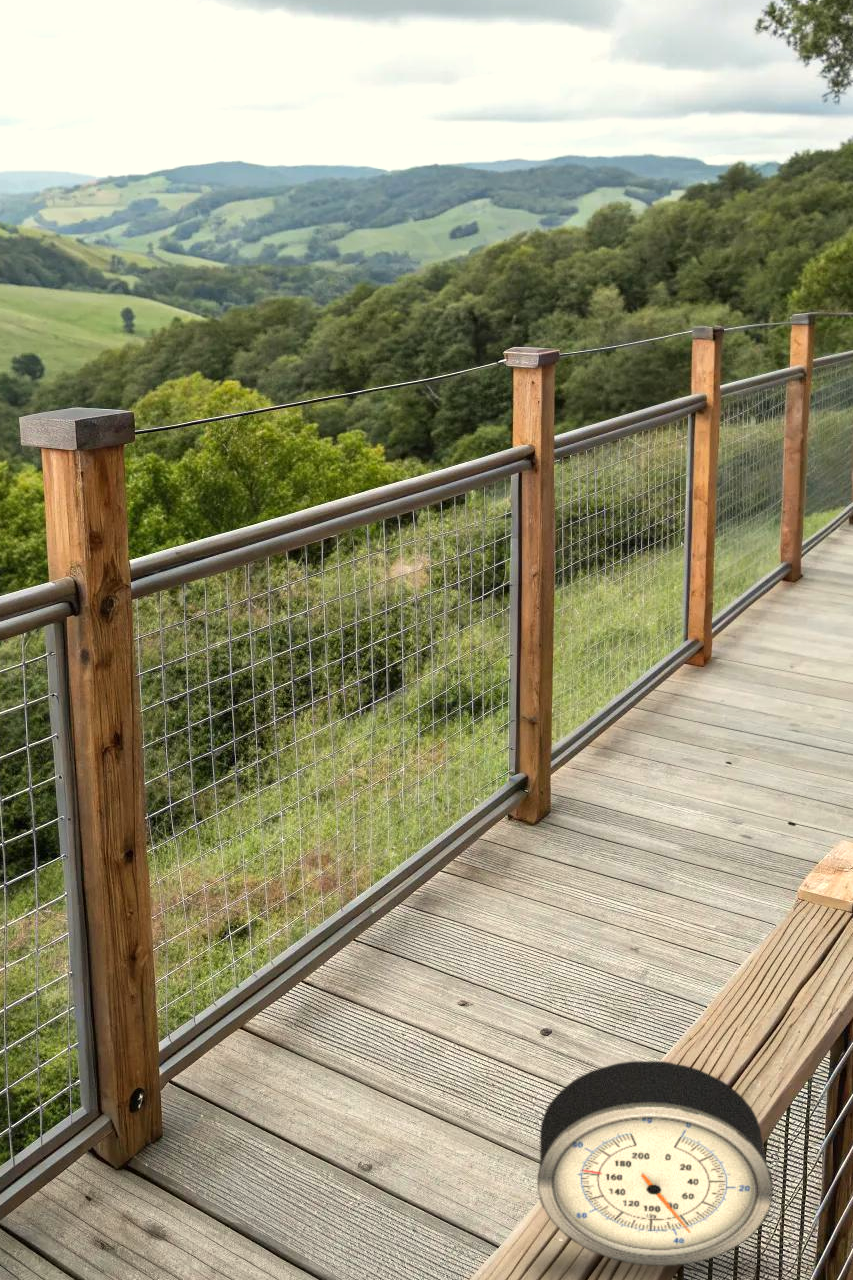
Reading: 80,lb
